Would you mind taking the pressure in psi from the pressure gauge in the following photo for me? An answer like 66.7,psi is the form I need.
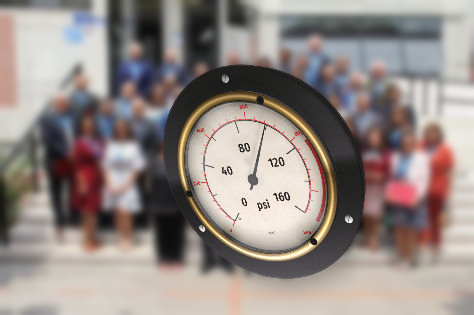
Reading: 100,psi
